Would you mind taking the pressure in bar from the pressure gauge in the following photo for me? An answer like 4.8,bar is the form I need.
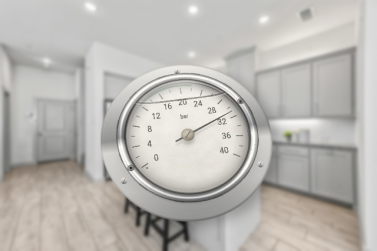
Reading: 31,bar
